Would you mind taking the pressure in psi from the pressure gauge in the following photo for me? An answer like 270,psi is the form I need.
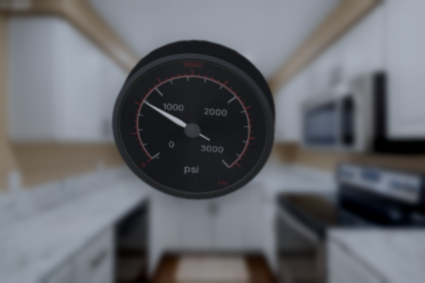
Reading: 800,psi
